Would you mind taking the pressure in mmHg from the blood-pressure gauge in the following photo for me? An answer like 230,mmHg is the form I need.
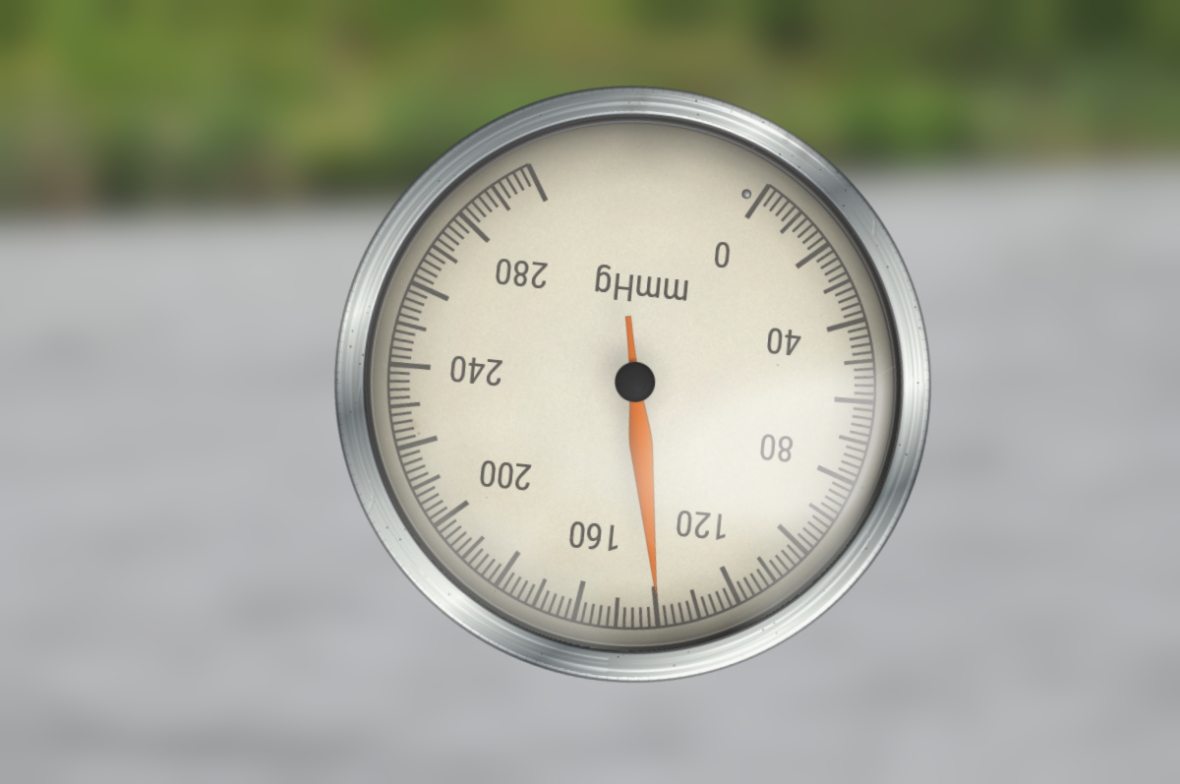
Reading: 140,mmHg
